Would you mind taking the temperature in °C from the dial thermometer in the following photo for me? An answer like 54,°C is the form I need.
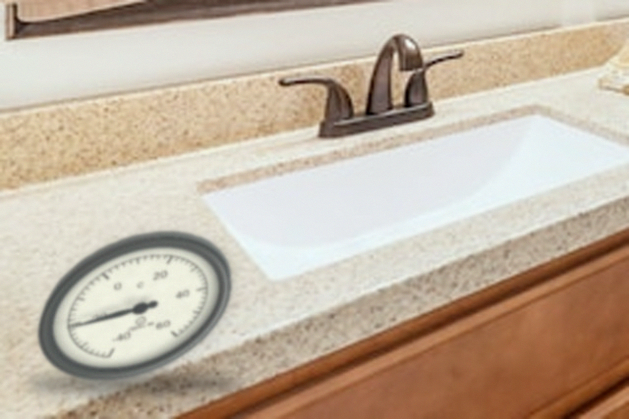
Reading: -20,°C
